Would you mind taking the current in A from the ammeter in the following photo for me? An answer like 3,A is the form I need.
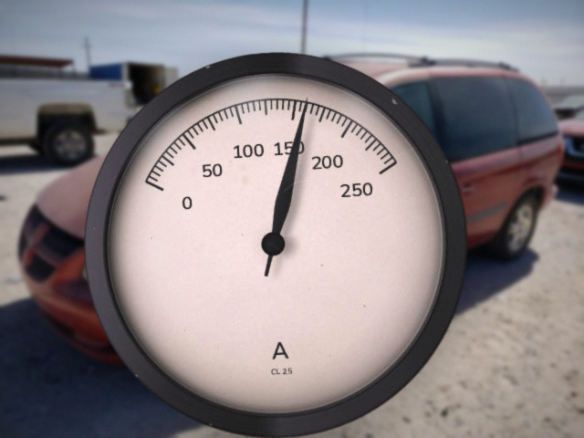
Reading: 160,A
